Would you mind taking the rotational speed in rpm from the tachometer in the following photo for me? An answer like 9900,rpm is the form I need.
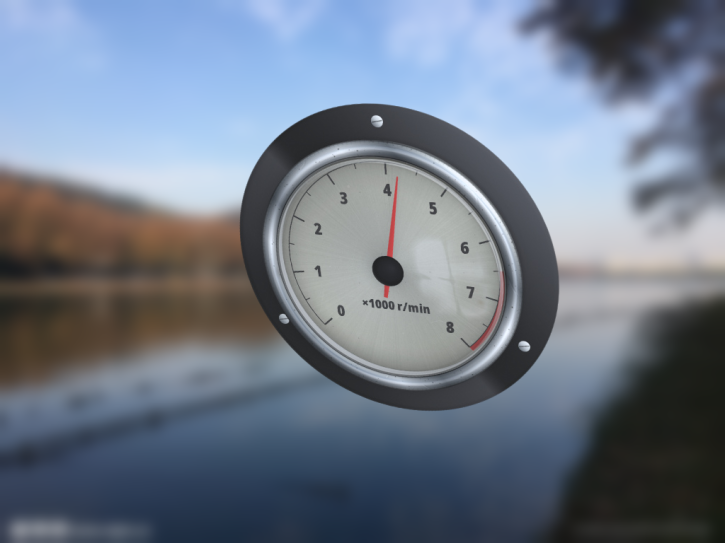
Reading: 4250,rpm
